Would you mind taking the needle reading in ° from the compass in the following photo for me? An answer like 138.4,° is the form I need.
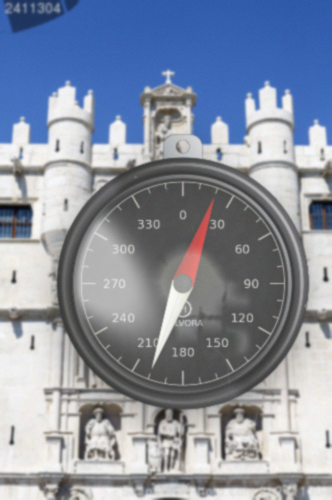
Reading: 20,°
